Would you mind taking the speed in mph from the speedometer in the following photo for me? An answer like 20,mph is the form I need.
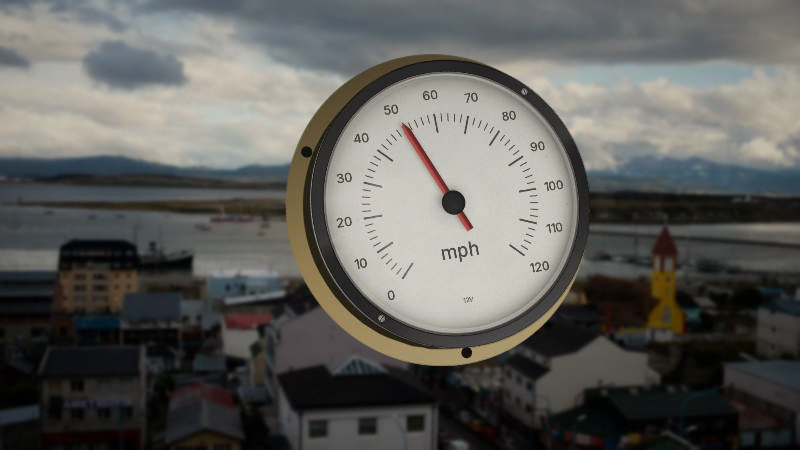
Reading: 50,mph
